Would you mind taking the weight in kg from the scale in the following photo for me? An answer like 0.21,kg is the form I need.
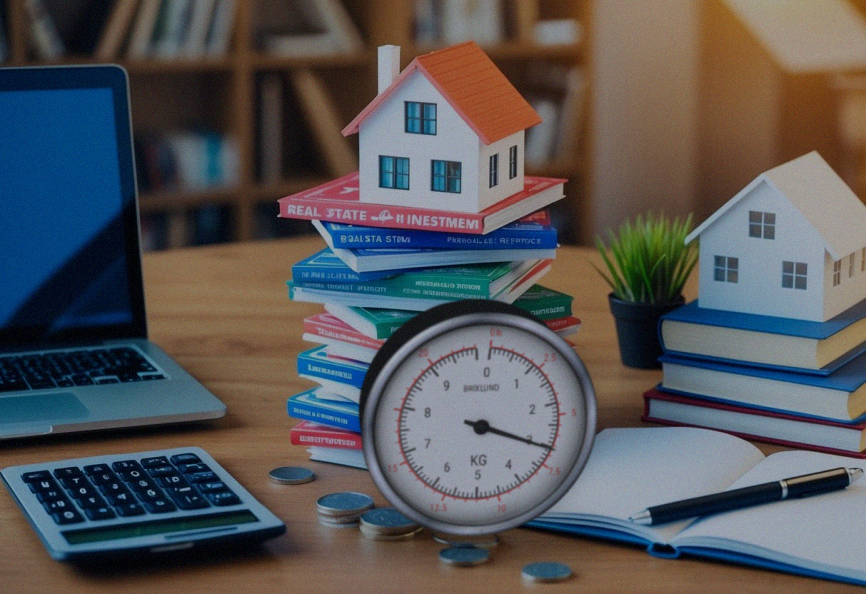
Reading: 3,kg
